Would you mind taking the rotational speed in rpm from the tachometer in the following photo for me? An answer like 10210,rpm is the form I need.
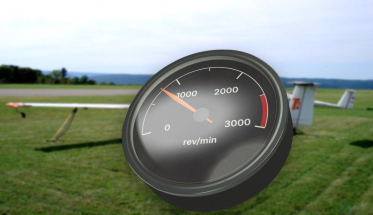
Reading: 750,rpm
